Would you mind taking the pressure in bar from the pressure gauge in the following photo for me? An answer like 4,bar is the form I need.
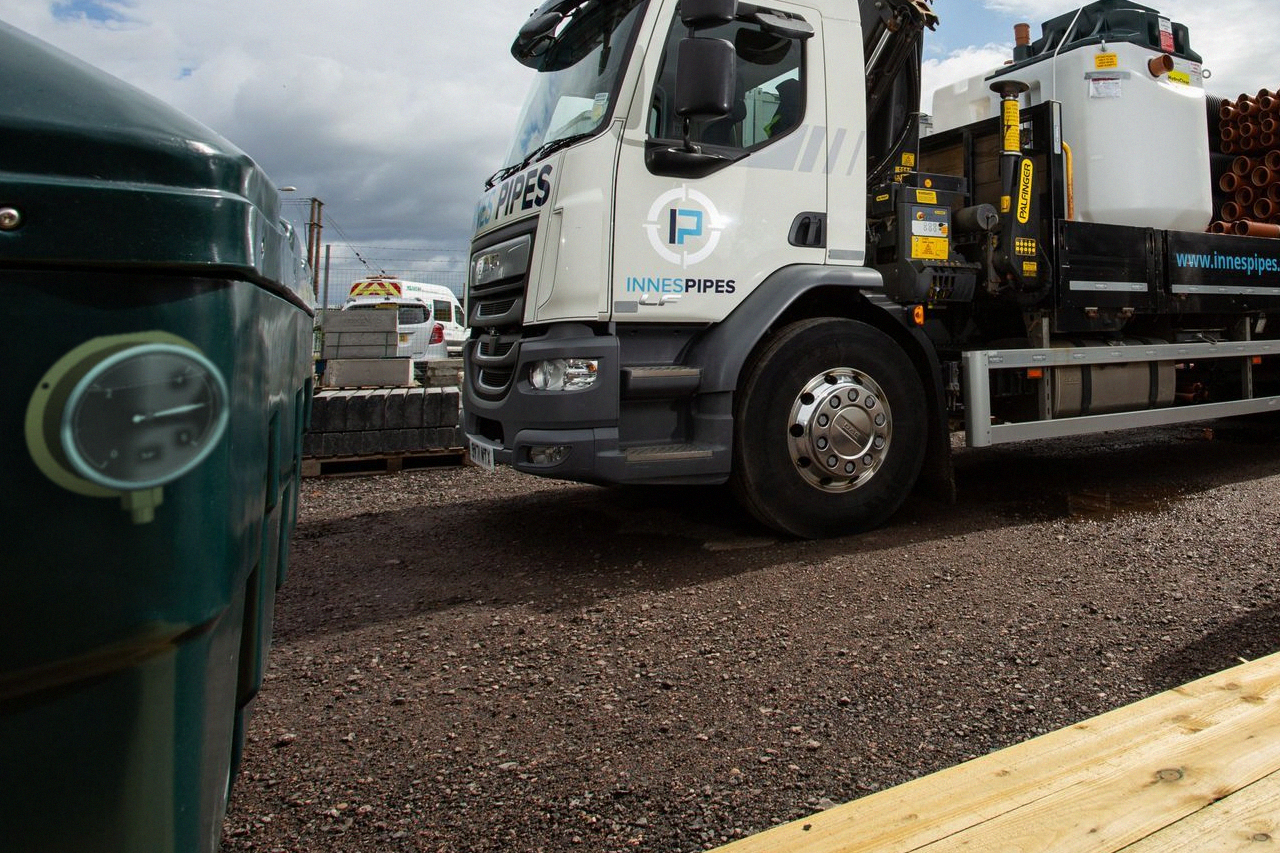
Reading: 5,bar
